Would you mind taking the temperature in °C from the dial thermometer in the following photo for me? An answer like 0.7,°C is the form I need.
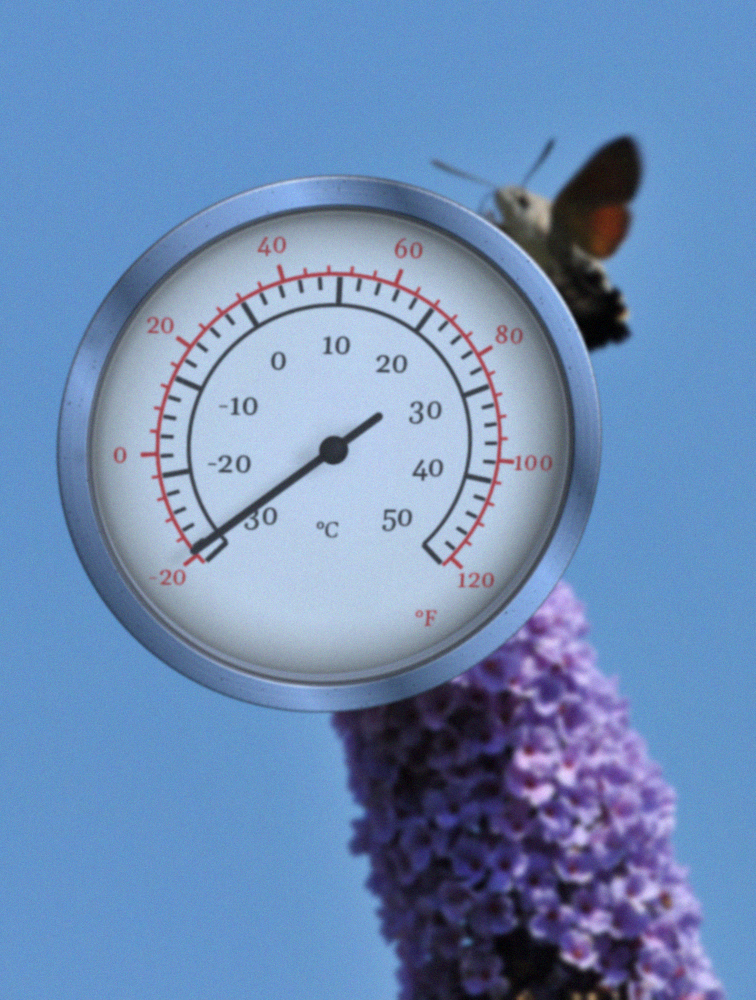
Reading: -28,°C
